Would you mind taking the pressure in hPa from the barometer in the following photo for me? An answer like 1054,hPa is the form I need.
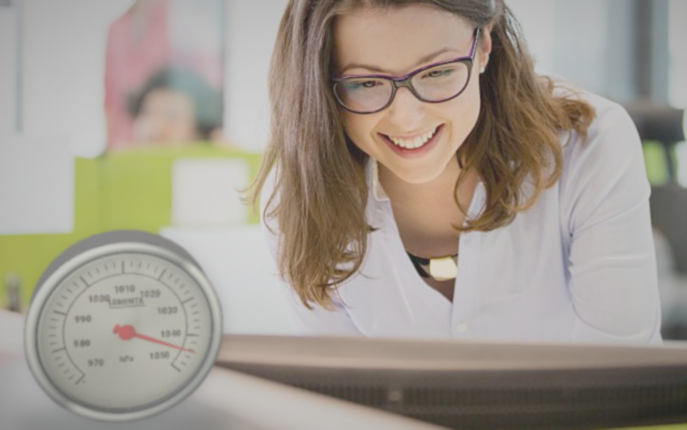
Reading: 1044,hPa
